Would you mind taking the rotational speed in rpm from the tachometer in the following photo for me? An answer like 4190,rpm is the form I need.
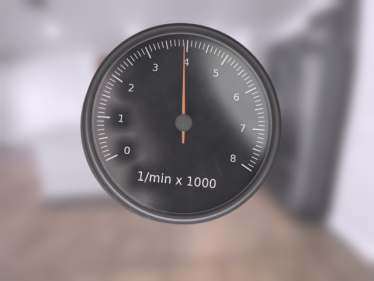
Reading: 3900,rpm
